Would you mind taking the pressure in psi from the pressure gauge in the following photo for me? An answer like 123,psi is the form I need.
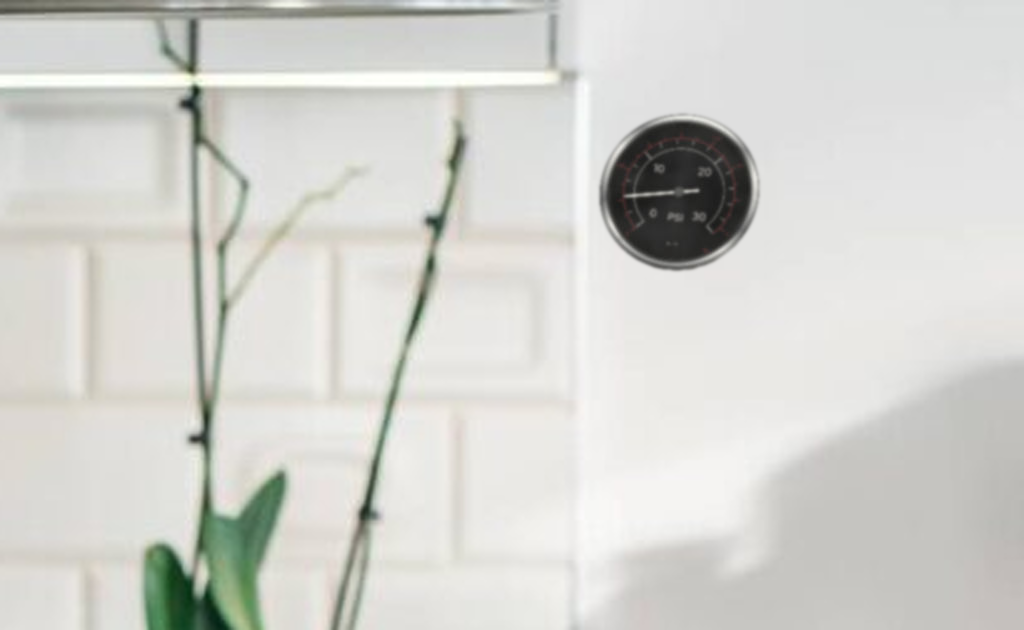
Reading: 4,psi
